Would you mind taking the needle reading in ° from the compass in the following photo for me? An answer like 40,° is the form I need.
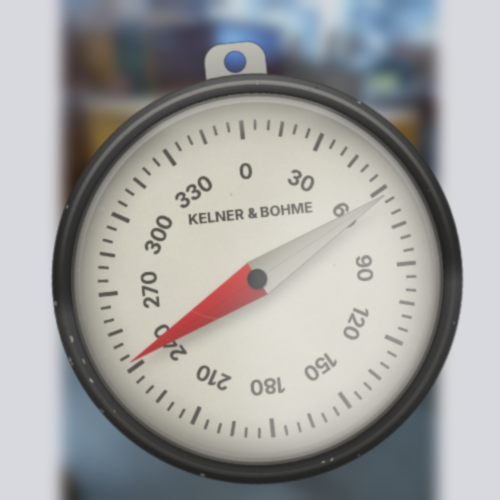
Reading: 242.5,°
